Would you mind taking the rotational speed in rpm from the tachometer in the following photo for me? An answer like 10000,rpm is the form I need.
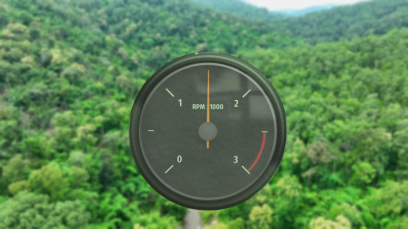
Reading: 1500,rpm
